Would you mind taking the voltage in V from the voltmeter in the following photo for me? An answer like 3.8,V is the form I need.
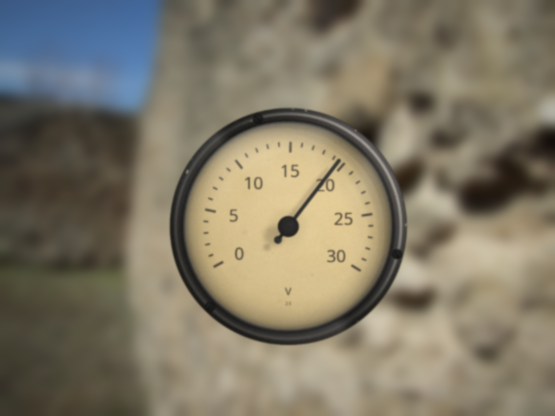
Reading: 19.5,V
